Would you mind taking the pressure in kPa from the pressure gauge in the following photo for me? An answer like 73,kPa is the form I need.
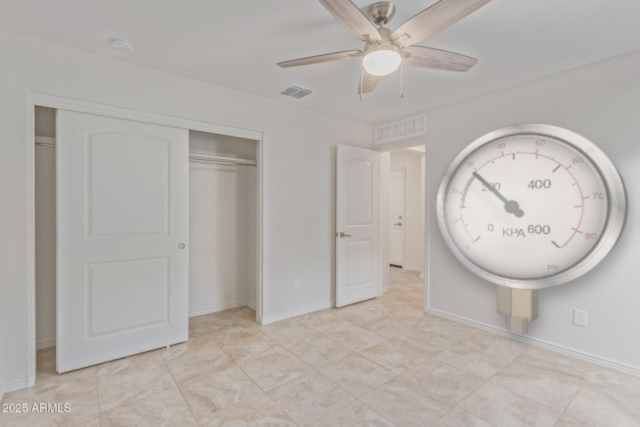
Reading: 200,kPa
